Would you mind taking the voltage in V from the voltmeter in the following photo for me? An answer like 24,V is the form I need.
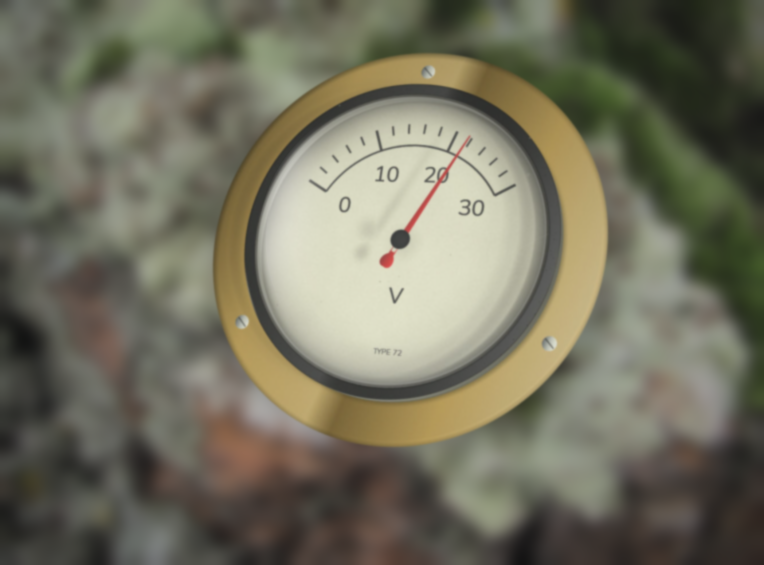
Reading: 22,V
